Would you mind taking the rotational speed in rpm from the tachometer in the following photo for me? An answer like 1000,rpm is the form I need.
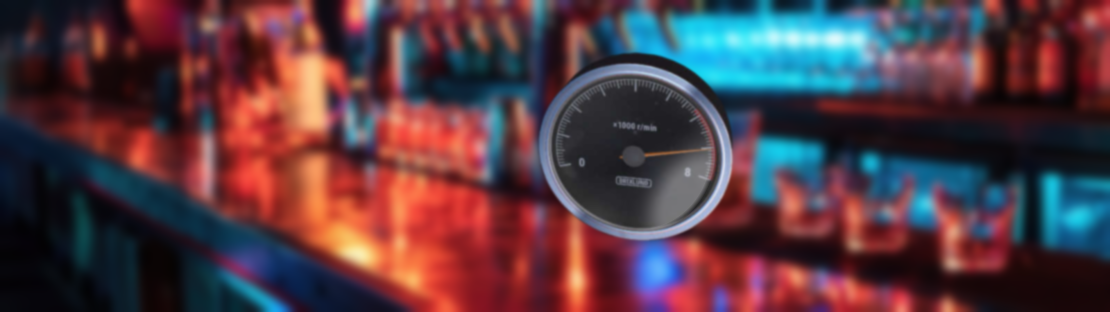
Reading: 7000,rpm
